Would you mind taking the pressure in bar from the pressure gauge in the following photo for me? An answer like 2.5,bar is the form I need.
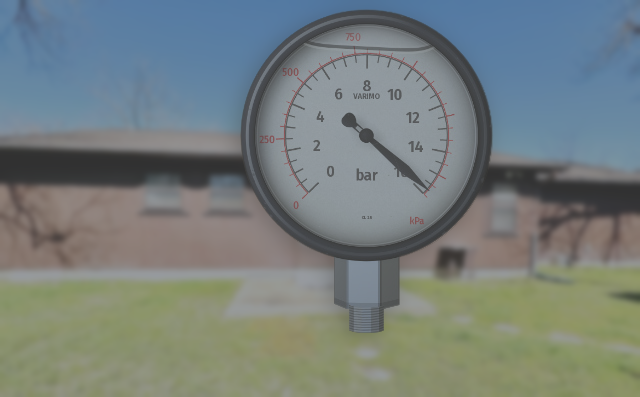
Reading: 15.75,bar
